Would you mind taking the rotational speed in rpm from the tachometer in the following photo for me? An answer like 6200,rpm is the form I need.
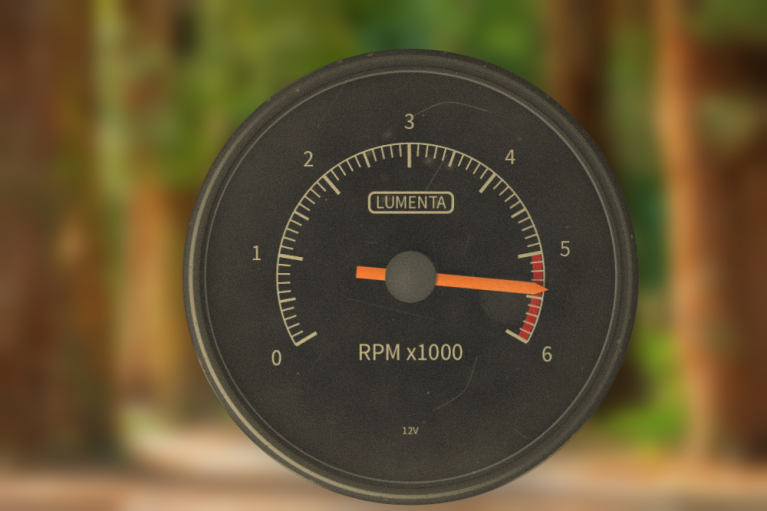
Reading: 5400,rpm
